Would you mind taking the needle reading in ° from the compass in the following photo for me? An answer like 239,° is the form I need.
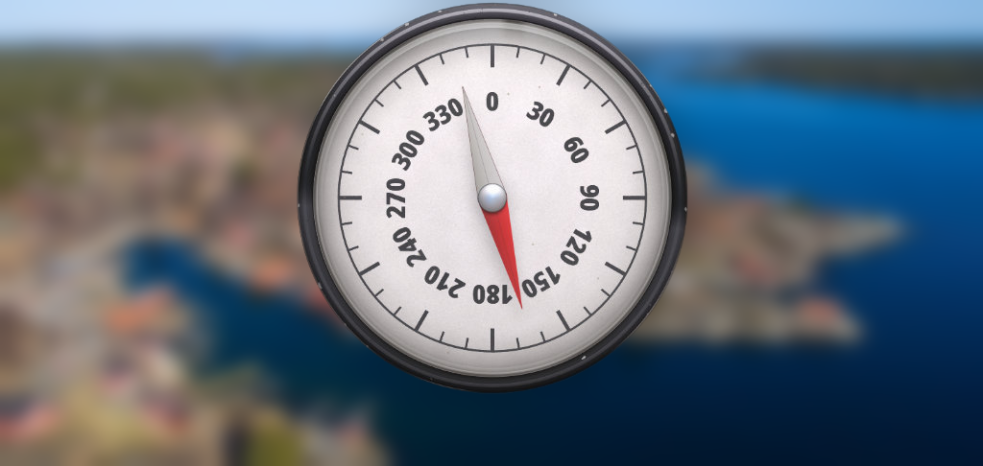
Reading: 165,°
